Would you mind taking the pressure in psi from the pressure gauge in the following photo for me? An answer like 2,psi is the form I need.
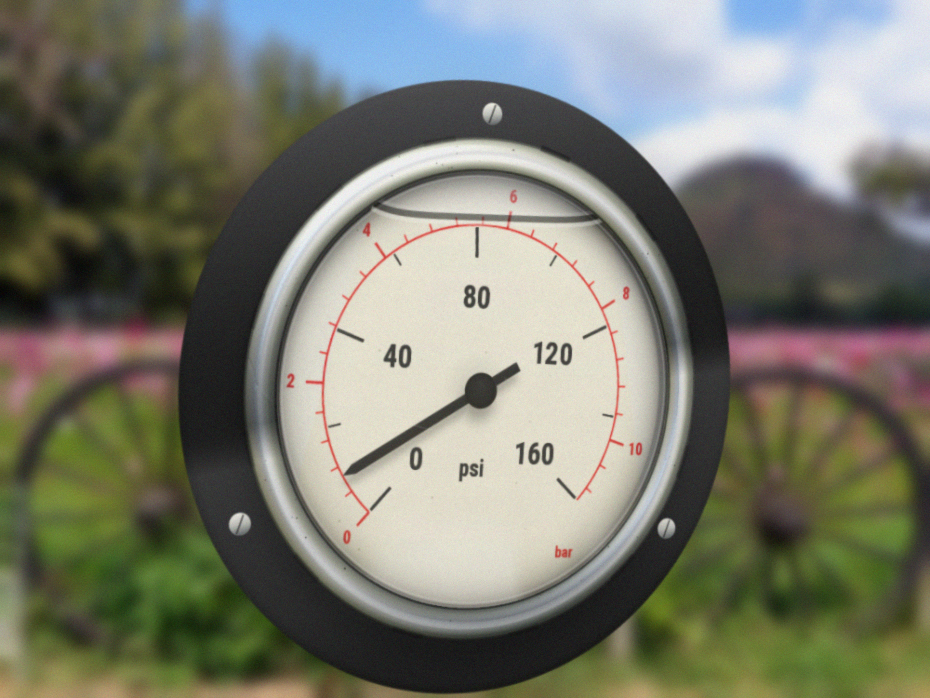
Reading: 10,psi
